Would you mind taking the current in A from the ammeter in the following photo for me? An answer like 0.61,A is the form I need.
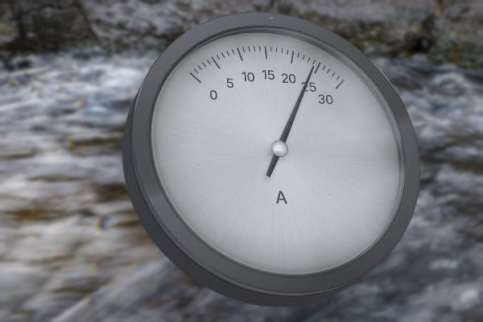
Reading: 24,A
